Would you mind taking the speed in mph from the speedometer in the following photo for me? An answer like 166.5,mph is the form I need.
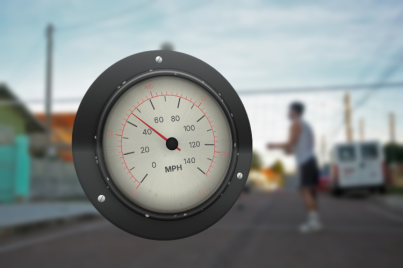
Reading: 45,mph
